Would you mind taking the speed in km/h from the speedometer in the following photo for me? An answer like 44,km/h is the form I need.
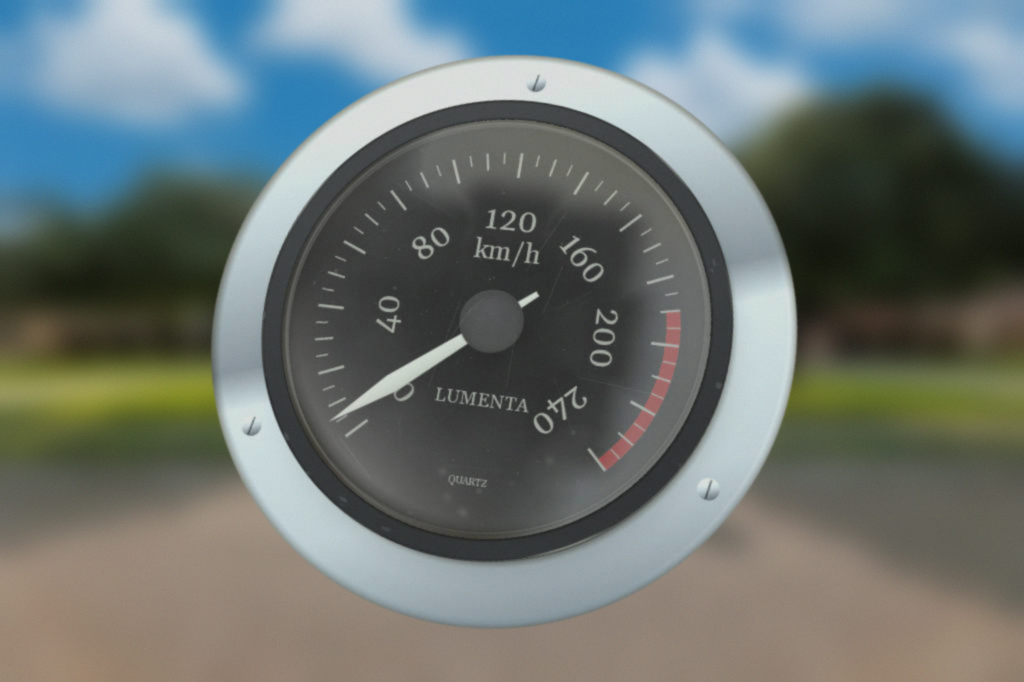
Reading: 5,km/h
